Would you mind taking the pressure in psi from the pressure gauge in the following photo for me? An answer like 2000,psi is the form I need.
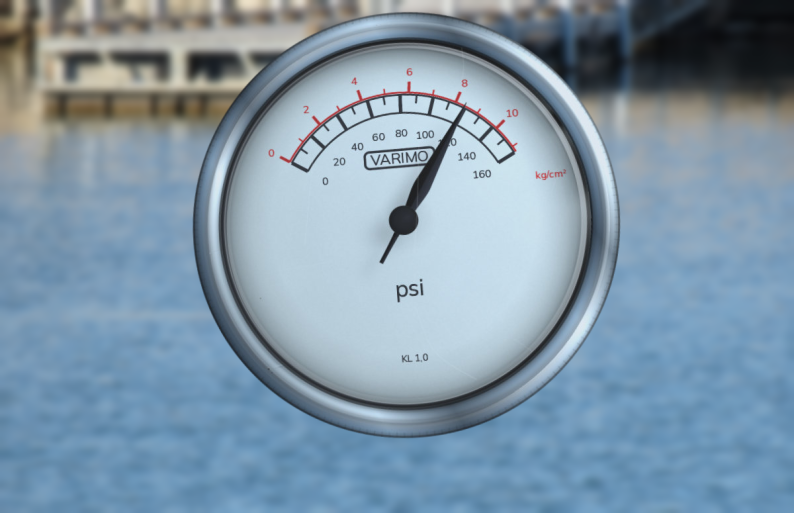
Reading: 120,psi
